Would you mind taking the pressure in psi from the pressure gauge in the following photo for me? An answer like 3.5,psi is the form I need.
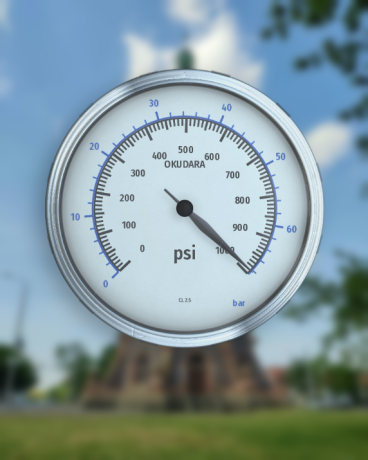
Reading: 990,psi
